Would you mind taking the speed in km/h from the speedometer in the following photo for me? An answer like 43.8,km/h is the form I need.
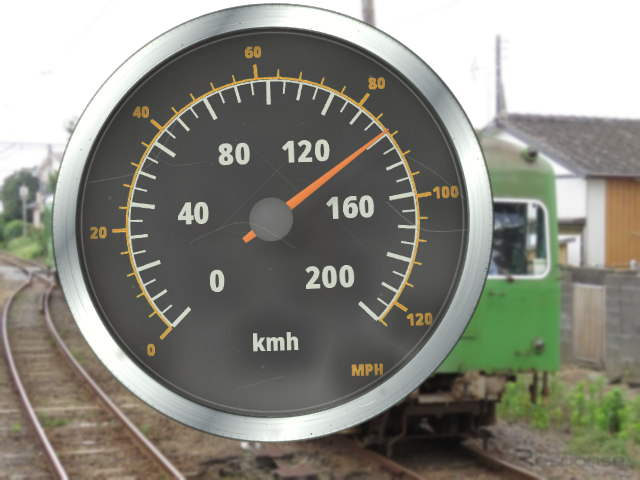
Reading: 140,km/h
